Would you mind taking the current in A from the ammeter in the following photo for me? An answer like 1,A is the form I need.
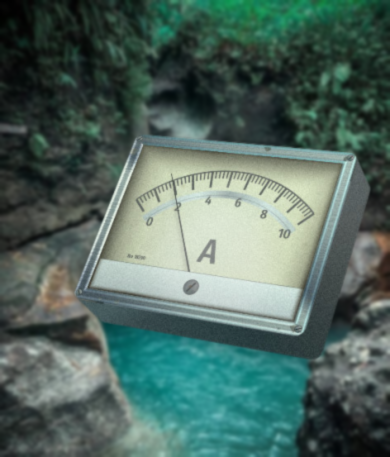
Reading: 2,A
